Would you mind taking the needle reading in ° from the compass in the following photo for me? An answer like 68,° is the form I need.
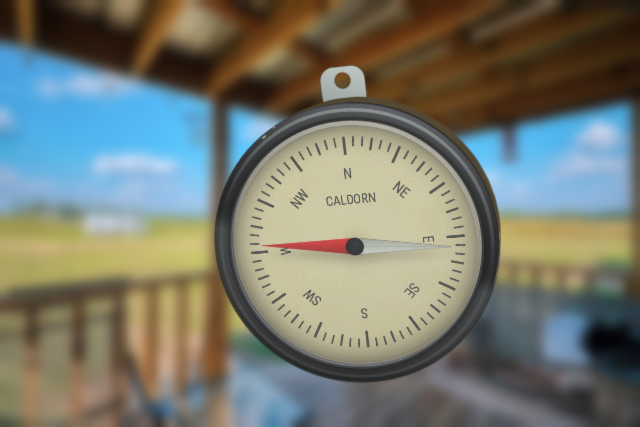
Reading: 275,°
